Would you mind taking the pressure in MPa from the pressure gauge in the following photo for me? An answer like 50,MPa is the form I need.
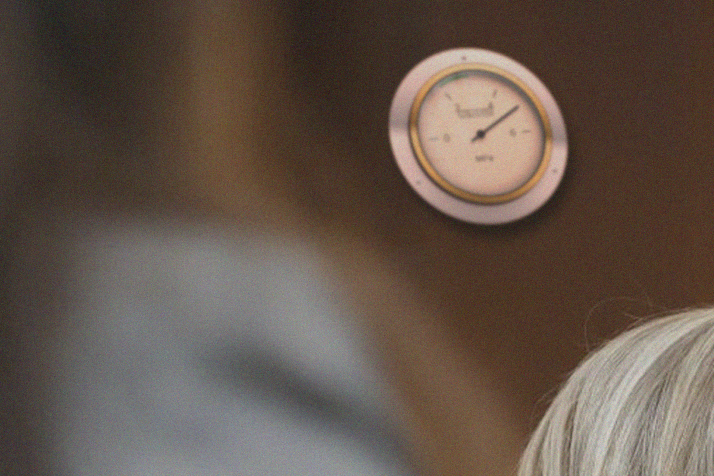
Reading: 5,MPa
